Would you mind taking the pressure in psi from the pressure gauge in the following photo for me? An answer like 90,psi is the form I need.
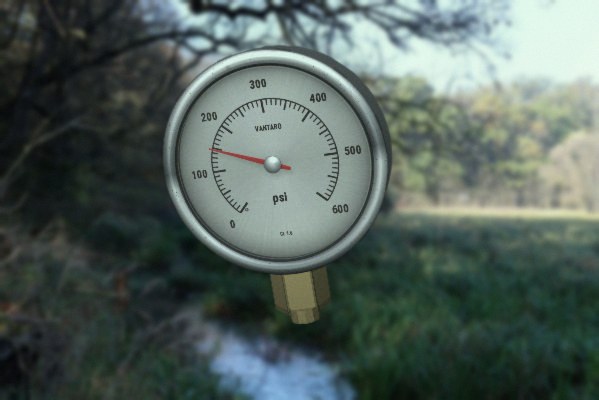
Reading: 150,psi
